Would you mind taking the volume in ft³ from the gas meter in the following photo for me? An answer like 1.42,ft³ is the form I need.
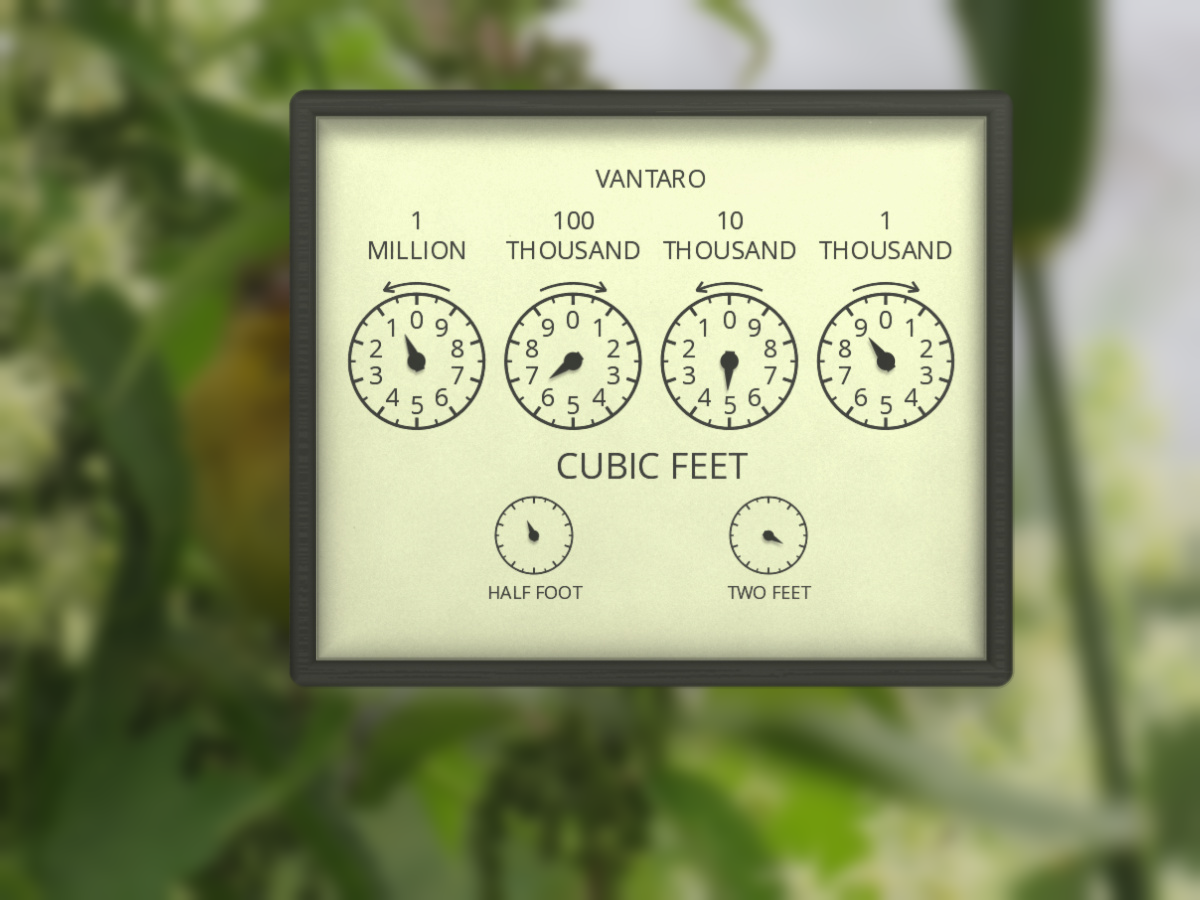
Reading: 64900,ft³
